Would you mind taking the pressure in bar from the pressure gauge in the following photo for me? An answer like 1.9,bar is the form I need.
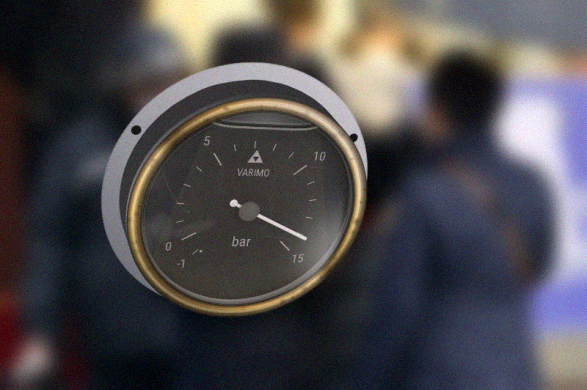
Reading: 14,bar
